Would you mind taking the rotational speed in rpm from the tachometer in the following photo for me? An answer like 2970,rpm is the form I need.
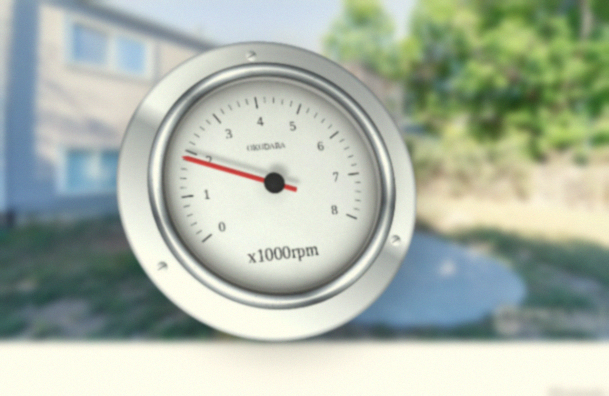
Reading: 1800,rpm
